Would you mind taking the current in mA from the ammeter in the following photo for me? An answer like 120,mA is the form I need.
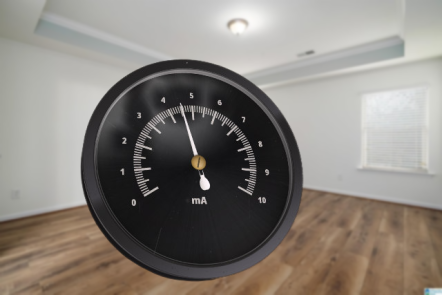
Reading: 4.5,mA
